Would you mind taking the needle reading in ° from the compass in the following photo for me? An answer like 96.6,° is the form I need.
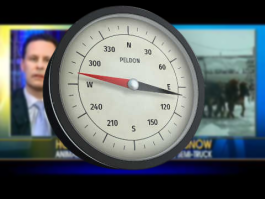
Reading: 280,°
